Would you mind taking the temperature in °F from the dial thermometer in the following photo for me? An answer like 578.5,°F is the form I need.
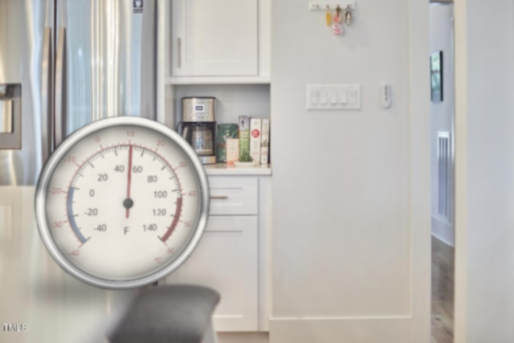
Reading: 50,°F
